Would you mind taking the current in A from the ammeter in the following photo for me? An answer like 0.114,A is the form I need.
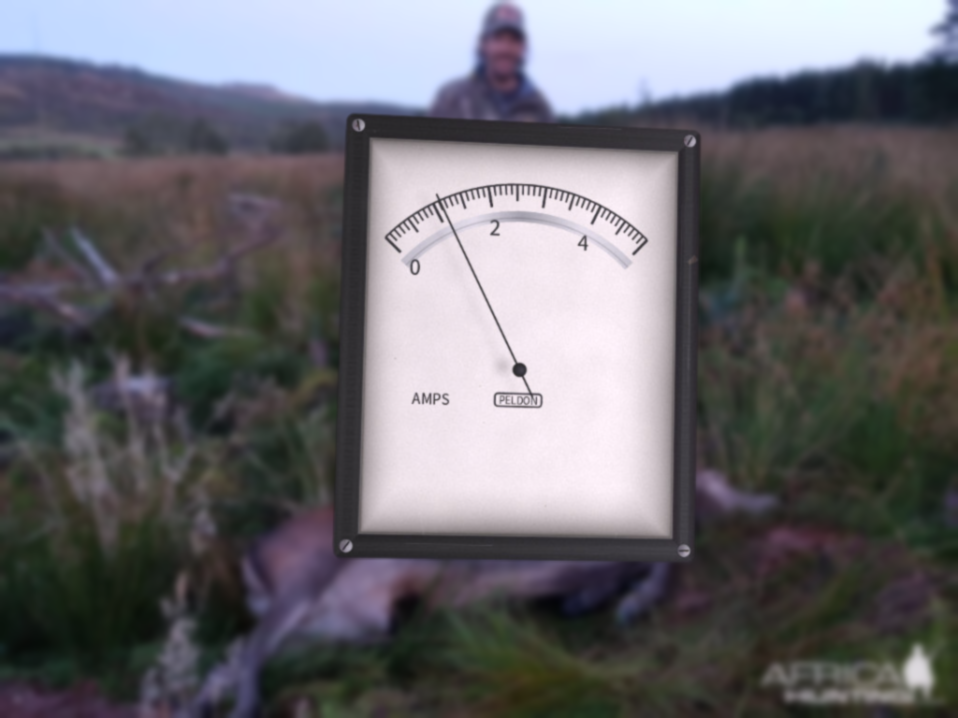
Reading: 1.1,A
